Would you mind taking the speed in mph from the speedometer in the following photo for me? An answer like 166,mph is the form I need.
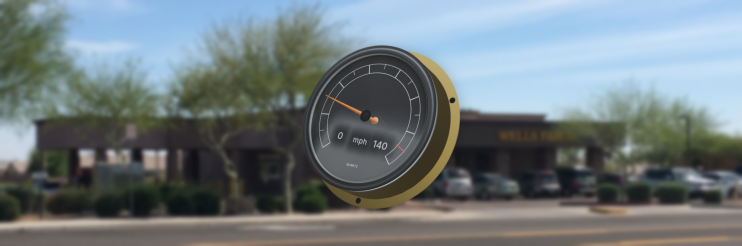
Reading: 30,mph
